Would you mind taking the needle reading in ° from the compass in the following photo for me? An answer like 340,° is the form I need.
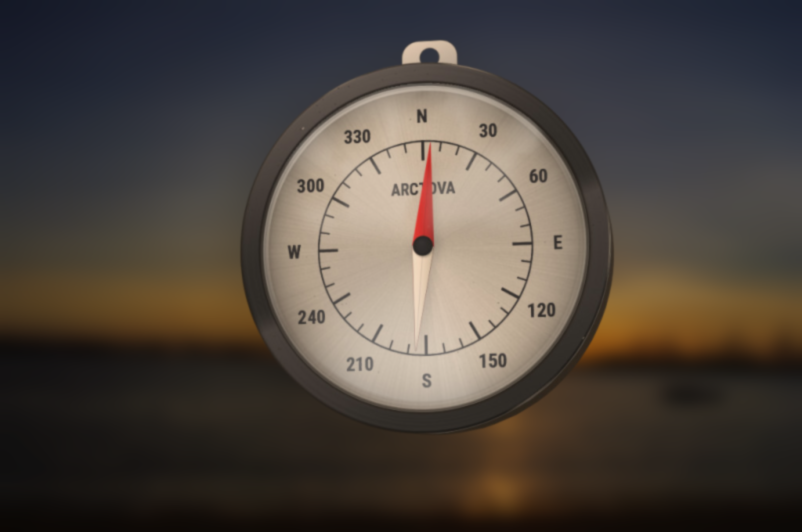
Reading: 5,°
